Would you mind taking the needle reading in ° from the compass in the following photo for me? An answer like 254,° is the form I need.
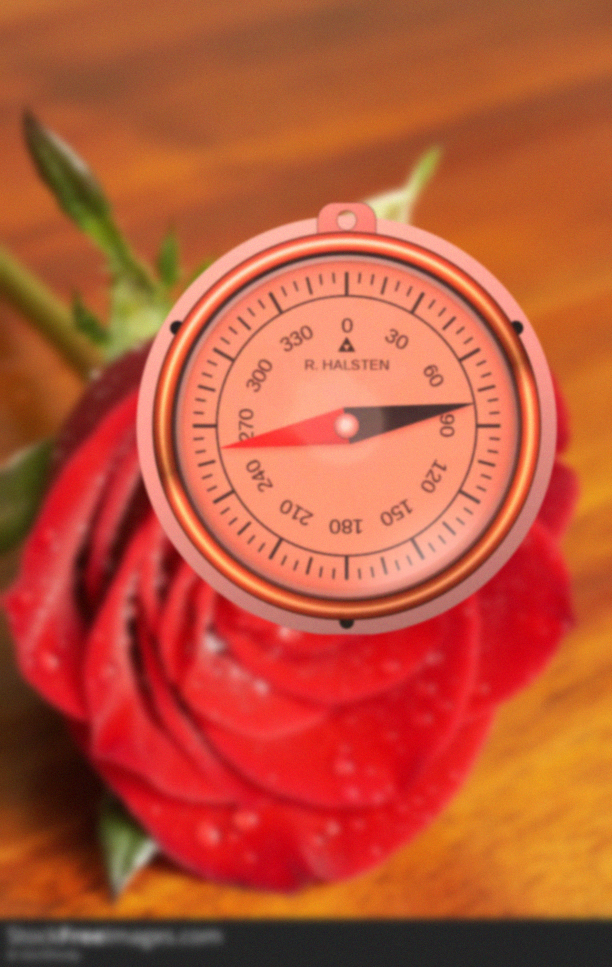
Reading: 260,°
